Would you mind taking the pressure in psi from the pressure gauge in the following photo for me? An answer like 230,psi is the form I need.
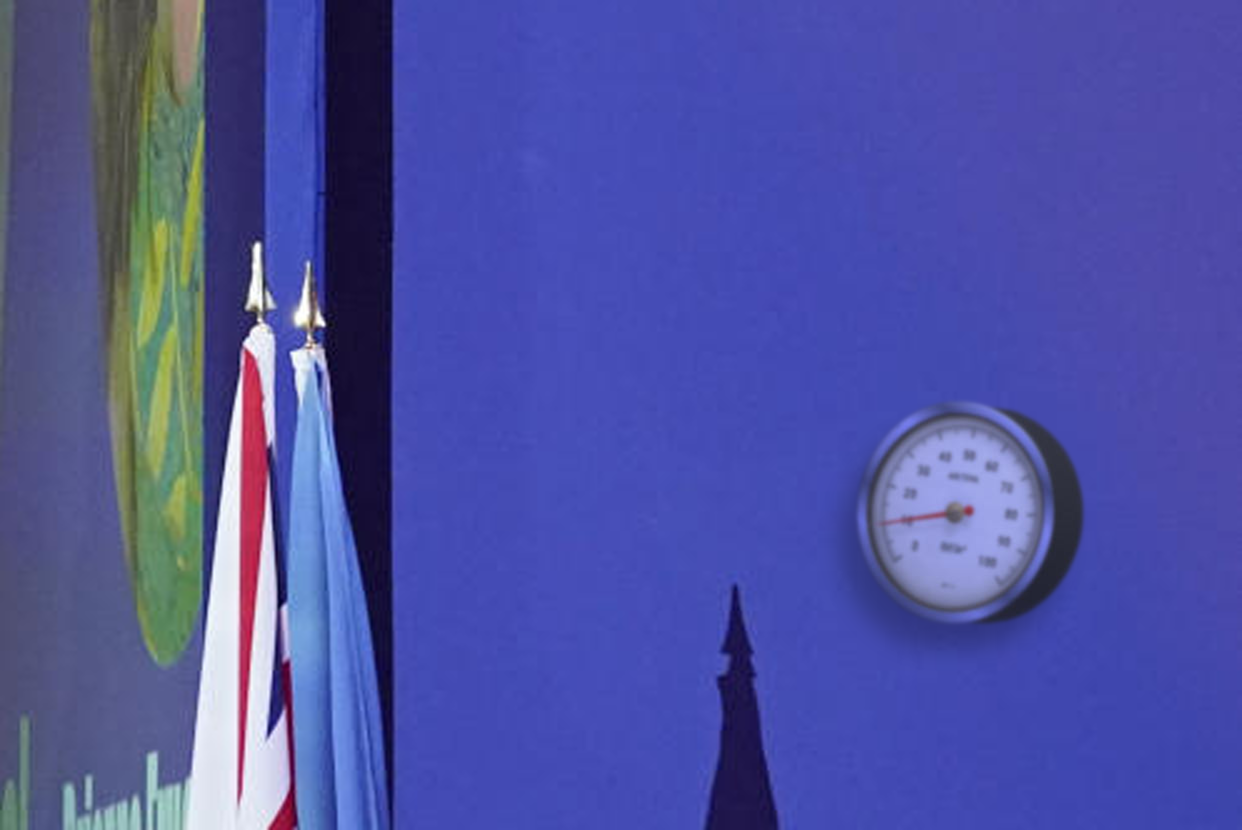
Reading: 10,psi
